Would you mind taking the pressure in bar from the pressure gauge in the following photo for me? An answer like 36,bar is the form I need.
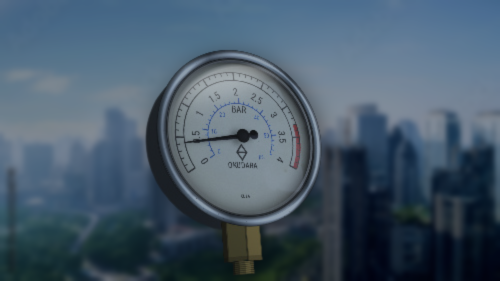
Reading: 0.4,bar
